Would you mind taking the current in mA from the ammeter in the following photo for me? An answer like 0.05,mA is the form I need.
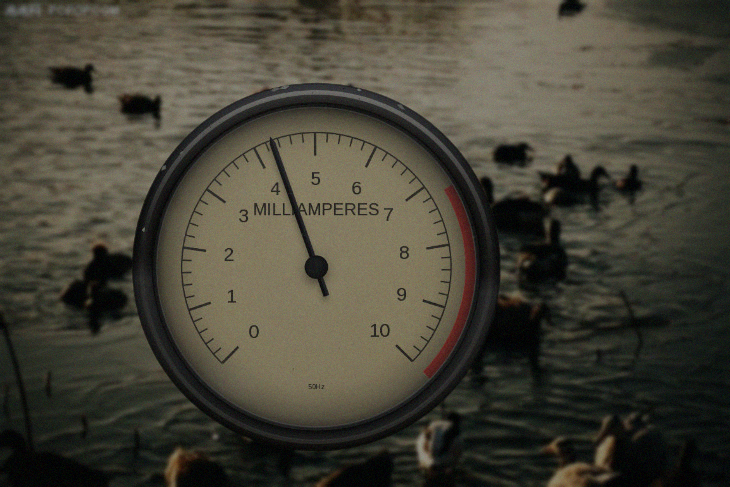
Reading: 4.3,mA
